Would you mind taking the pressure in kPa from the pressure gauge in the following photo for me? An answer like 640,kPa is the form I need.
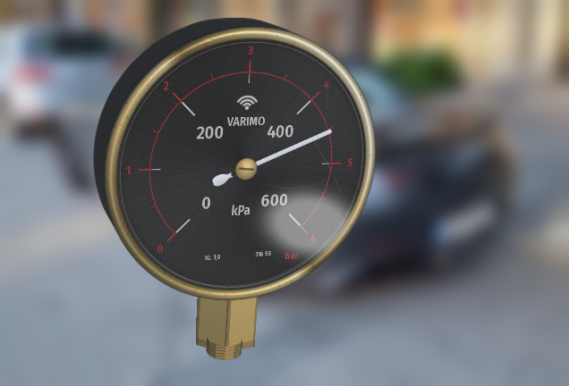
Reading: 450,kPa
